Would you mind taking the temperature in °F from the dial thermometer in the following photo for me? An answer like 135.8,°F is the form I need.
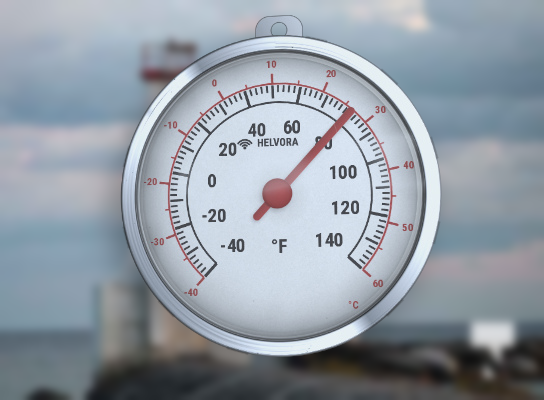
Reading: 80,°F
